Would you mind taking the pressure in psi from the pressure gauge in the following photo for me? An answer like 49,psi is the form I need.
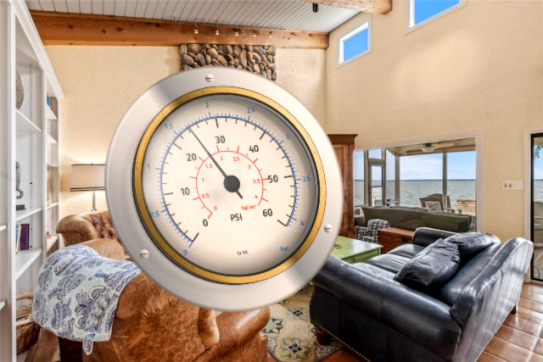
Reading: 24,psi
